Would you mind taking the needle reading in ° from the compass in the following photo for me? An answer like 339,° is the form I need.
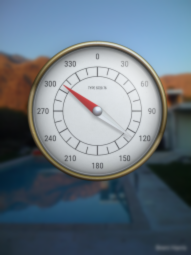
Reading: 307.5,°
